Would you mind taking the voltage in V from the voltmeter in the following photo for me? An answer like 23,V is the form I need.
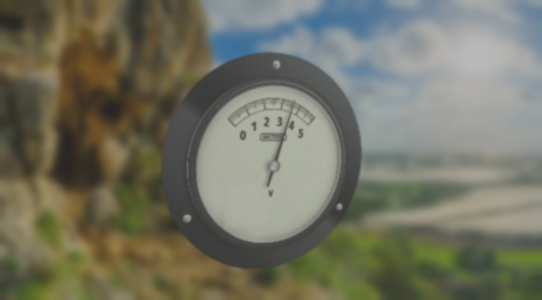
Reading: 3.5,V
